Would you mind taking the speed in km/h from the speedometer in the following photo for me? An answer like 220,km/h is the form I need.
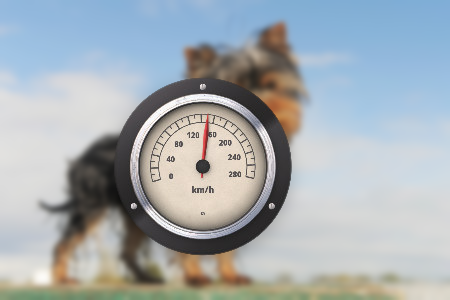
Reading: 150,km/h
